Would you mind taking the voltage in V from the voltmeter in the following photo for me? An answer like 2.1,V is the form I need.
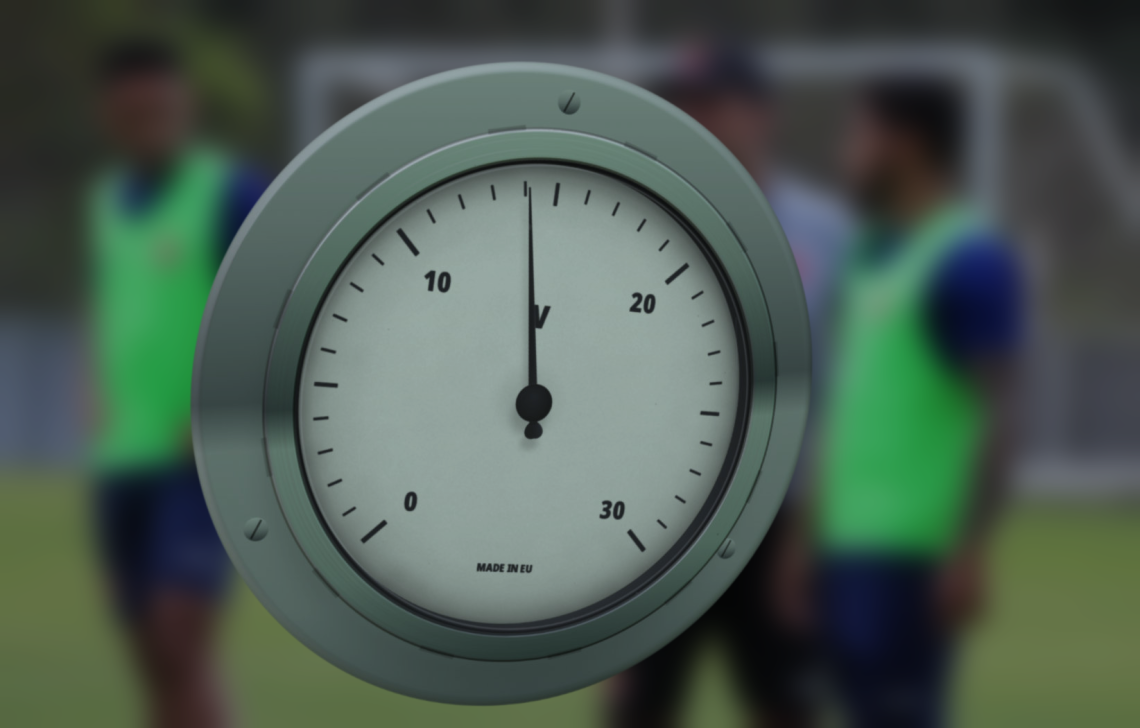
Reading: 14,V
